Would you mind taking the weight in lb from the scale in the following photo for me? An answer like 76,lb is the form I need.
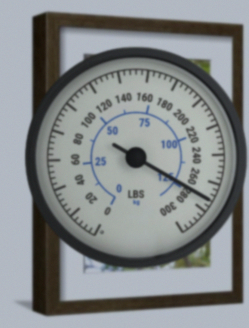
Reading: 272,lb
